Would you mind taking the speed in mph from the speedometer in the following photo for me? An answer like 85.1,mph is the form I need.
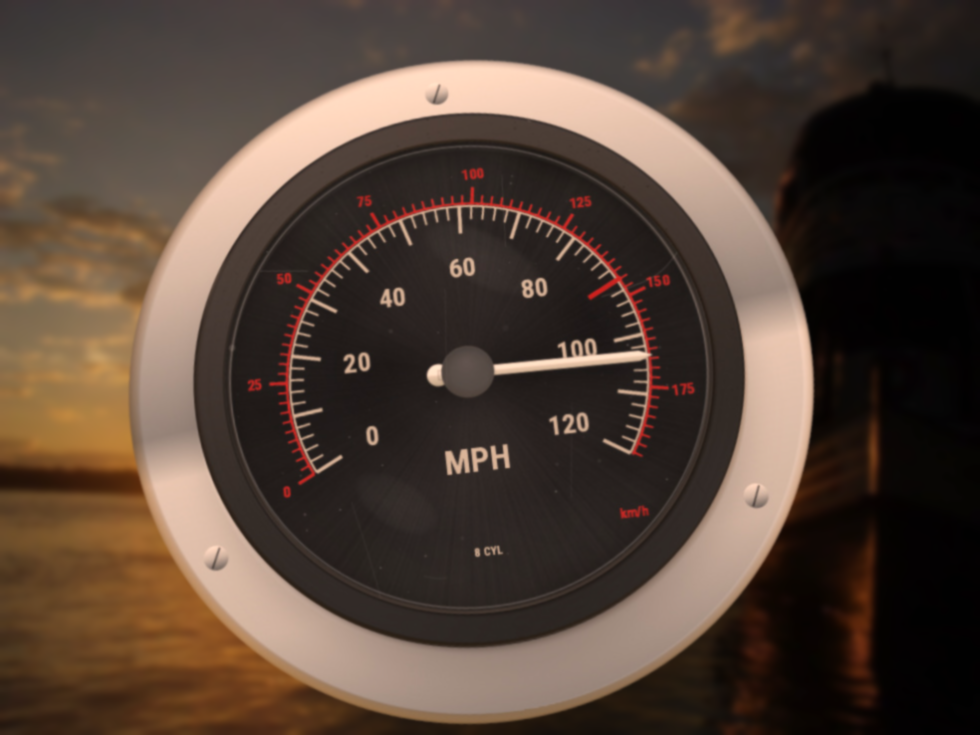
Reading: 104,mph
